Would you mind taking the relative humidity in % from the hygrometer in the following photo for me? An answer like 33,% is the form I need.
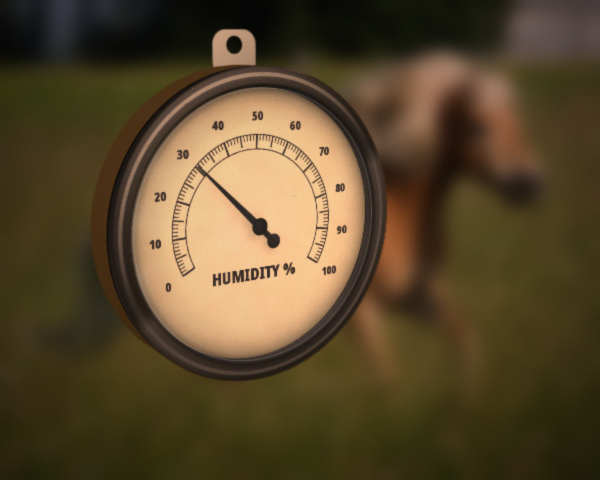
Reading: 30,%
